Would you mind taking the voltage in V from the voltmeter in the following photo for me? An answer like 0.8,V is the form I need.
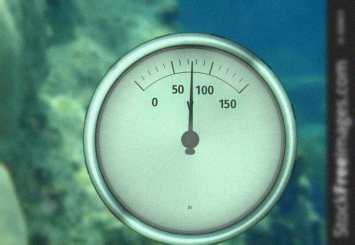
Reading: 75,V
